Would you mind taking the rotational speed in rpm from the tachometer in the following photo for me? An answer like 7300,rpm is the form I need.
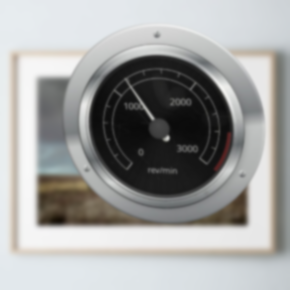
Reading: 1200,rpm
